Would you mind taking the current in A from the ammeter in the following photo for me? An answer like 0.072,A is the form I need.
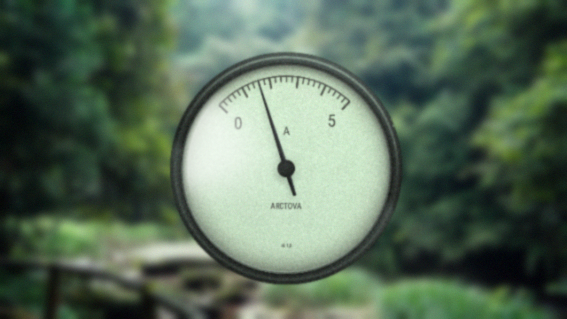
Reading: 1.6,A
